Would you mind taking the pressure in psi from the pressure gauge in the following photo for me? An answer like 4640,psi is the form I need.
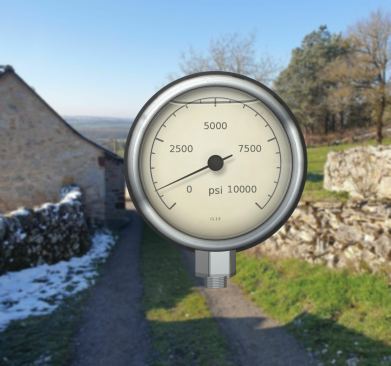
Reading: 750,psi
